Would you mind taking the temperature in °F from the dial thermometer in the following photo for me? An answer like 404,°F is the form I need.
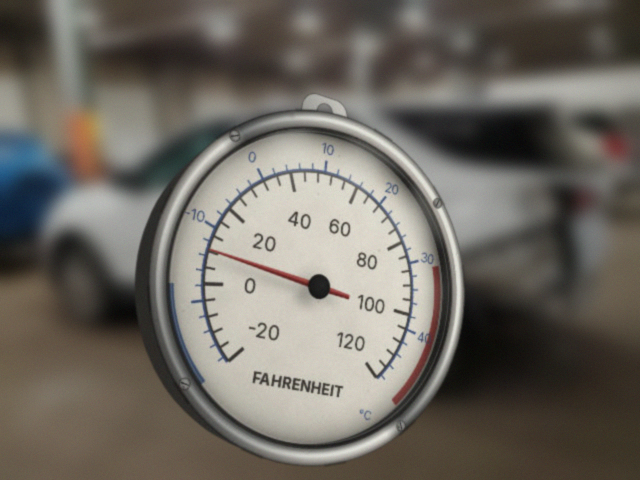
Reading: 8,°F
